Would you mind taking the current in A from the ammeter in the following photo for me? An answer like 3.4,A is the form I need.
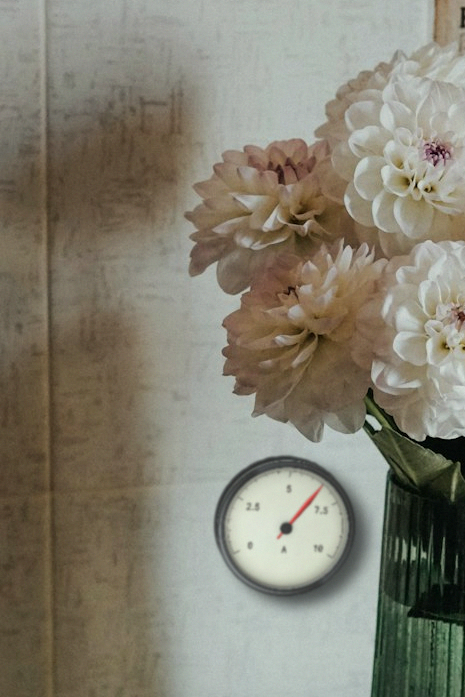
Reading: 6.5,A
